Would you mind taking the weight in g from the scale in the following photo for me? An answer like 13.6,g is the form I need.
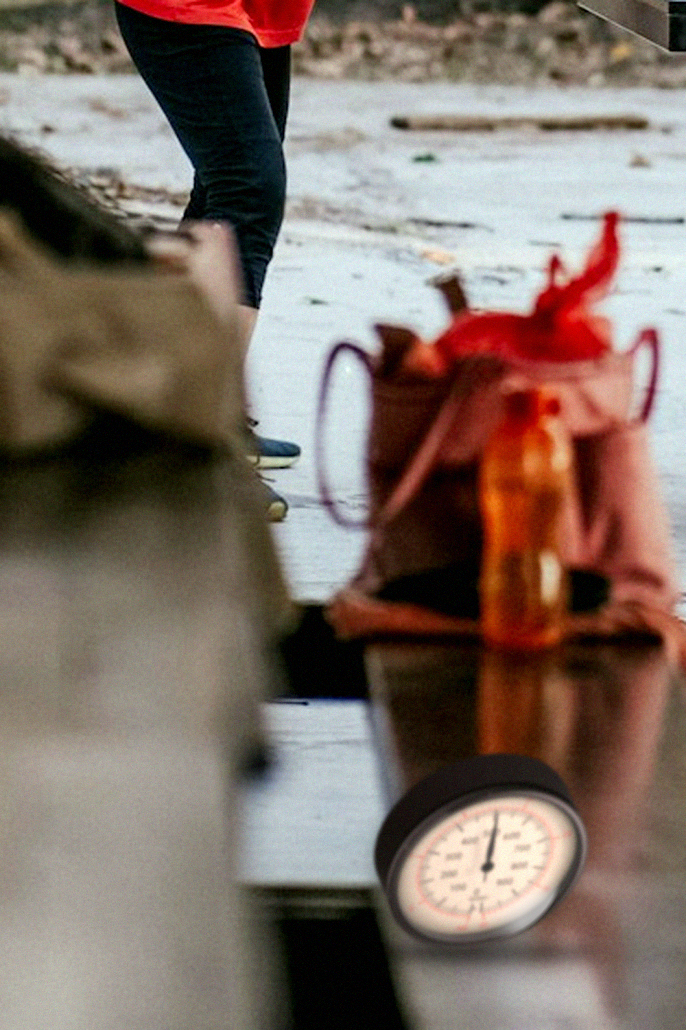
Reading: 500,g
